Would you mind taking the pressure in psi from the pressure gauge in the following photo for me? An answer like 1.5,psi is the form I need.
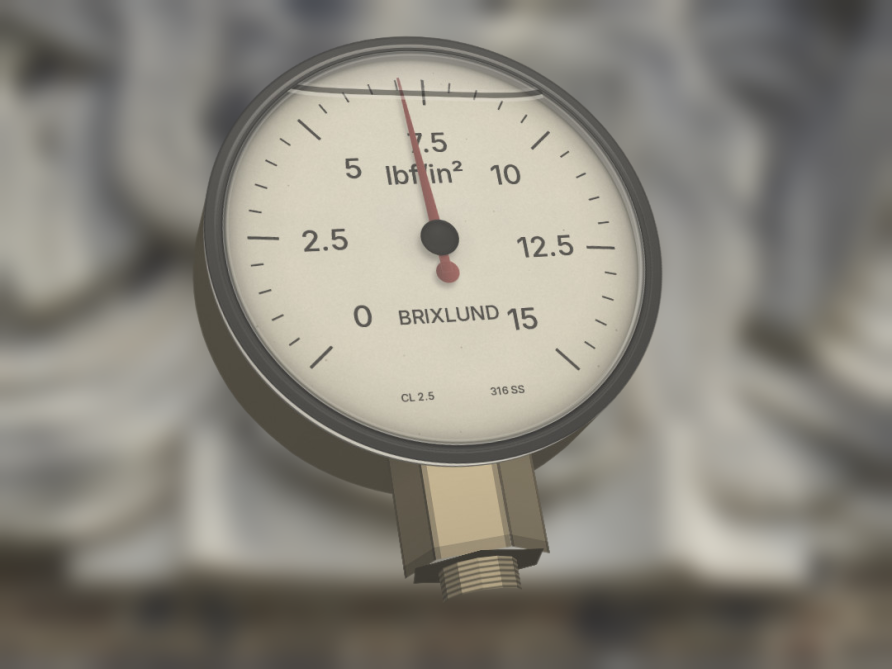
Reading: 7,psi
